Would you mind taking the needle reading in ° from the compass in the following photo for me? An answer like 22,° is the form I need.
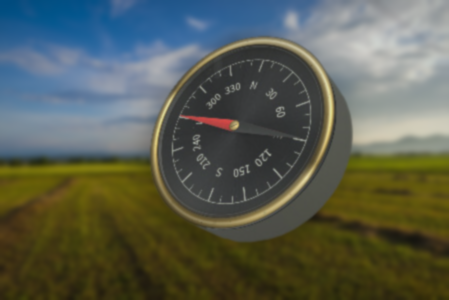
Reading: 270,°
